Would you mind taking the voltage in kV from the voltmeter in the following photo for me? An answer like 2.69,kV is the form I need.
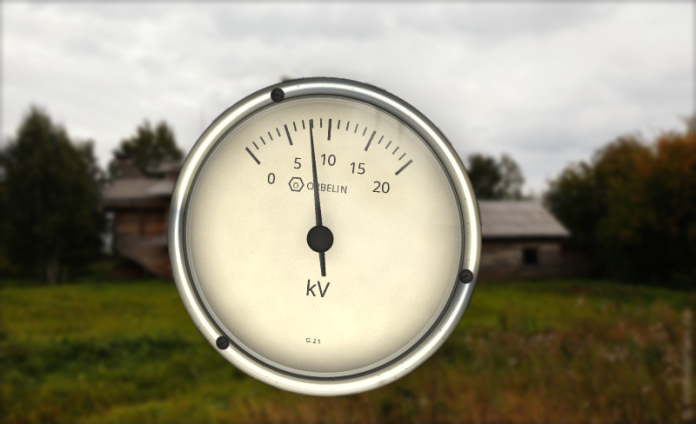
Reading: 8,kV
